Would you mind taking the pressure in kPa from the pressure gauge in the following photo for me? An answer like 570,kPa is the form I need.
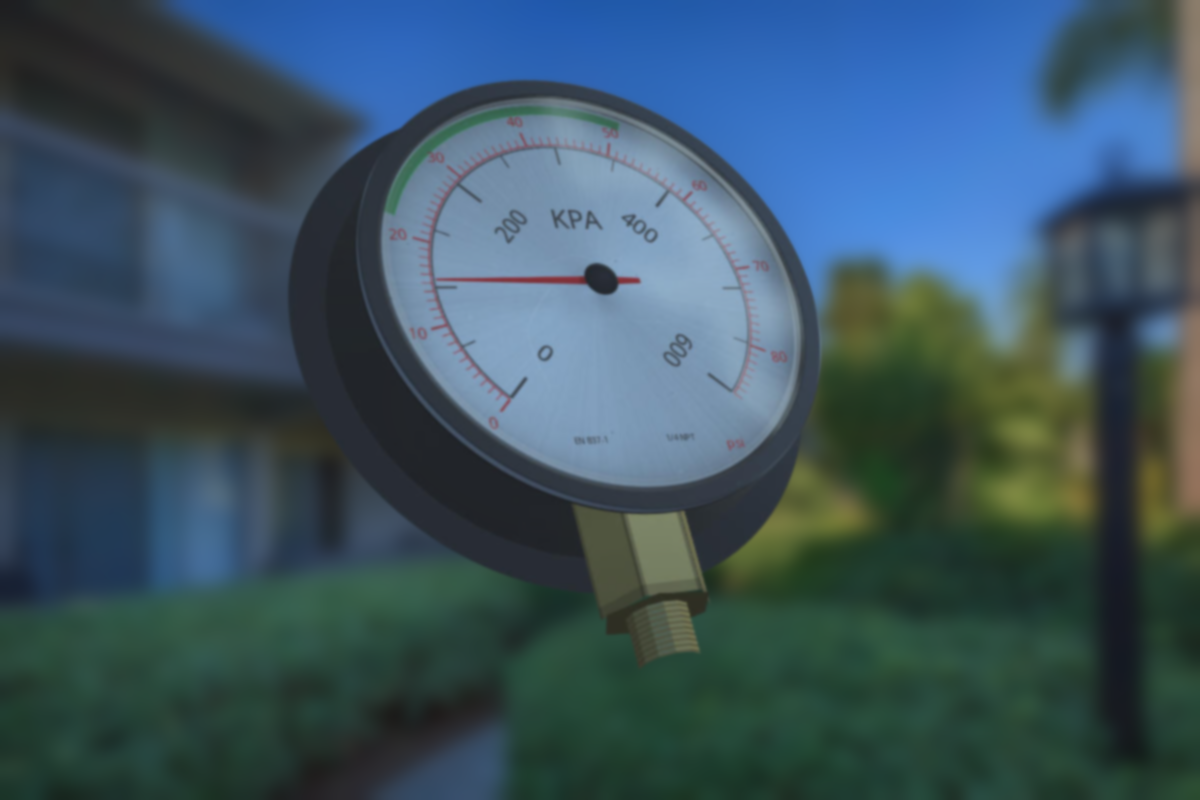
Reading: 100,kPa
